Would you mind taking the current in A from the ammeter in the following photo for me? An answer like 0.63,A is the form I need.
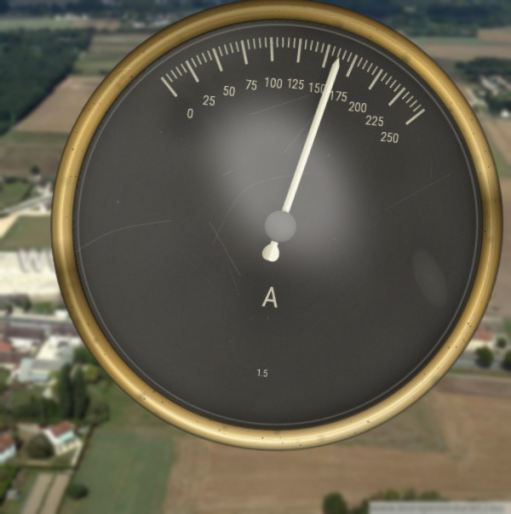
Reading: 160,A
